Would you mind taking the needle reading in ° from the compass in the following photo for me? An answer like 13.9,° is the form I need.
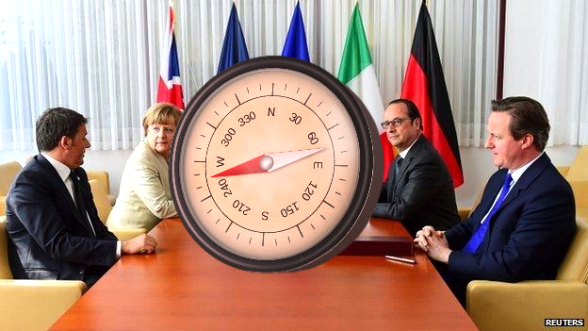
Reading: 255,°
